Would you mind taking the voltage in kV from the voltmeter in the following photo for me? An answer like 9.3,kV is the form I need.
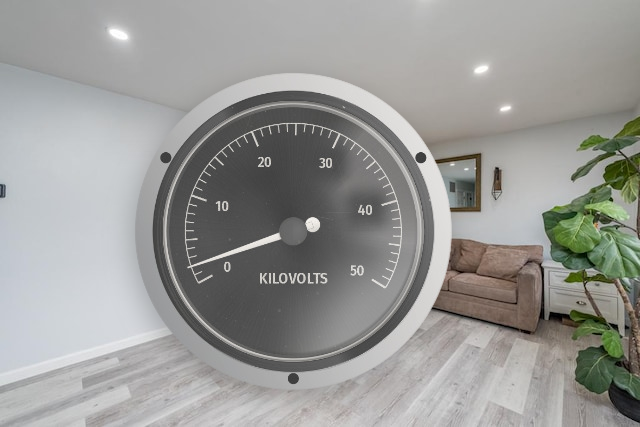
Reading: 2,kV
